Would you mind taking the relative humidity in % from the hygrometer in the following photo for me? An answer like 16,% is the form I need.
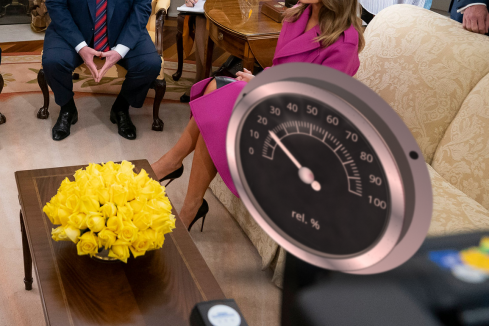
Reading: 20,%
